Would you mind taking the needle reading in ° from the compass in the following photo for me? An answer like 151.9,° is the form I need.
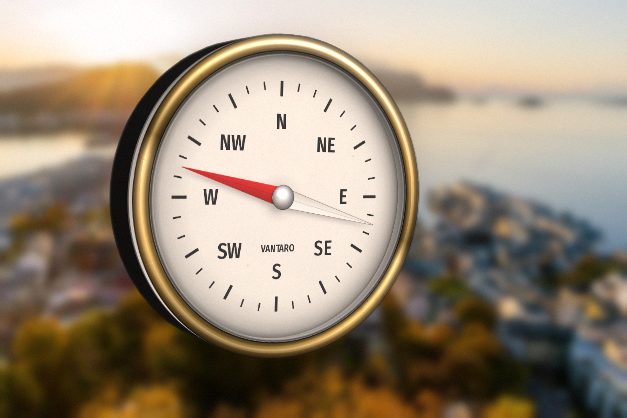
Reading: 285,°
